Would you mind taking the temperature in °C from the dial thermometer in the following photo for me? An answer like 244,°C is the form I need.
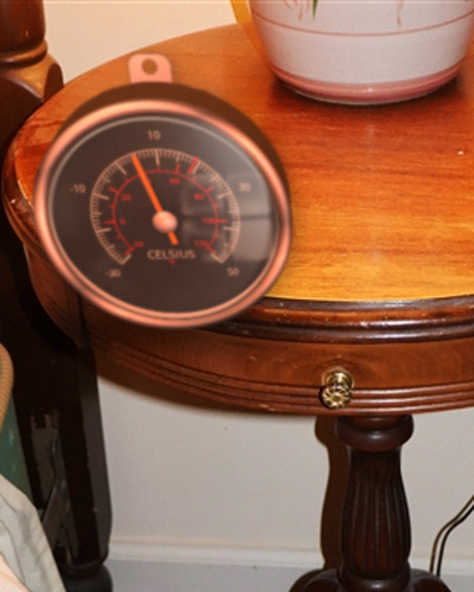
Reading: 5,°C
